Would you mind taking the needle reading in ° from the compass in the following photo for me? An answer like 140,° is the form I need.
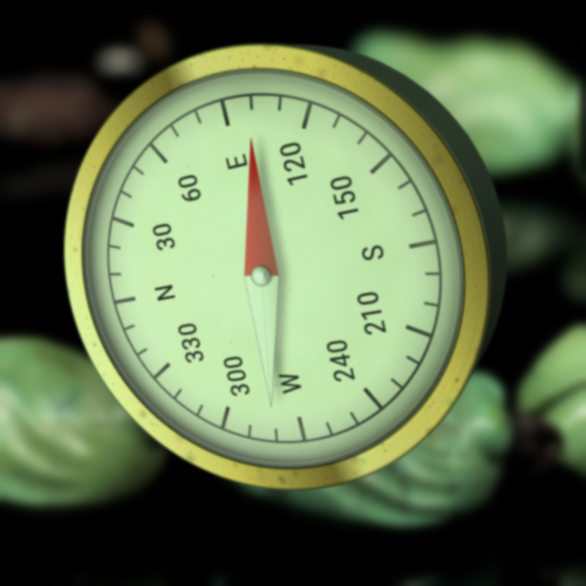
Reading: 100,°
